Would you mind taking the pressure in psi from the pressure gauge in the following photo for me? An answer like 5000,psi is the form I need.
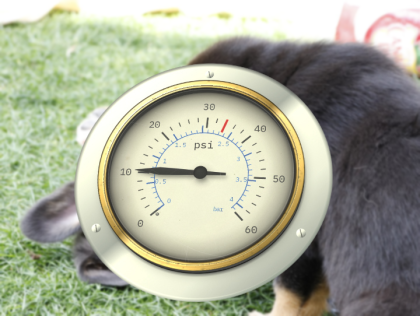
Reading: 10,psi
